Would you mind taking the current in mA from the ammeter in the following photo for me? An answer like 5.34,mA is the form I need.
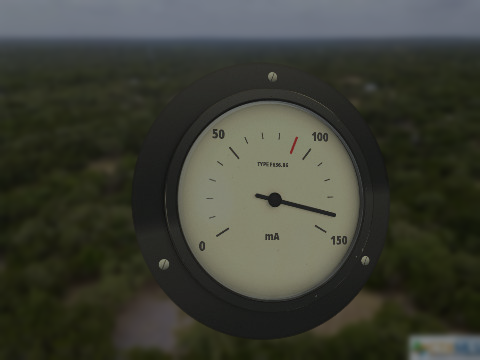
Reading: 140,mA
